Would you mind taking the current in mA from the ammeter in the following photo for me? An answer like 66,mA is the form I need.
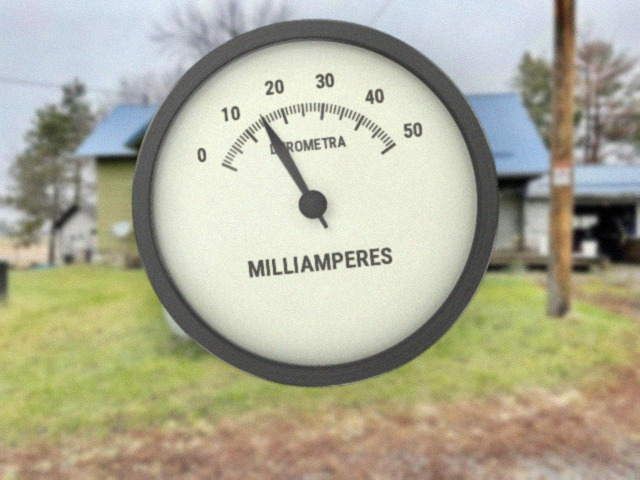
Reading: 15,mA
